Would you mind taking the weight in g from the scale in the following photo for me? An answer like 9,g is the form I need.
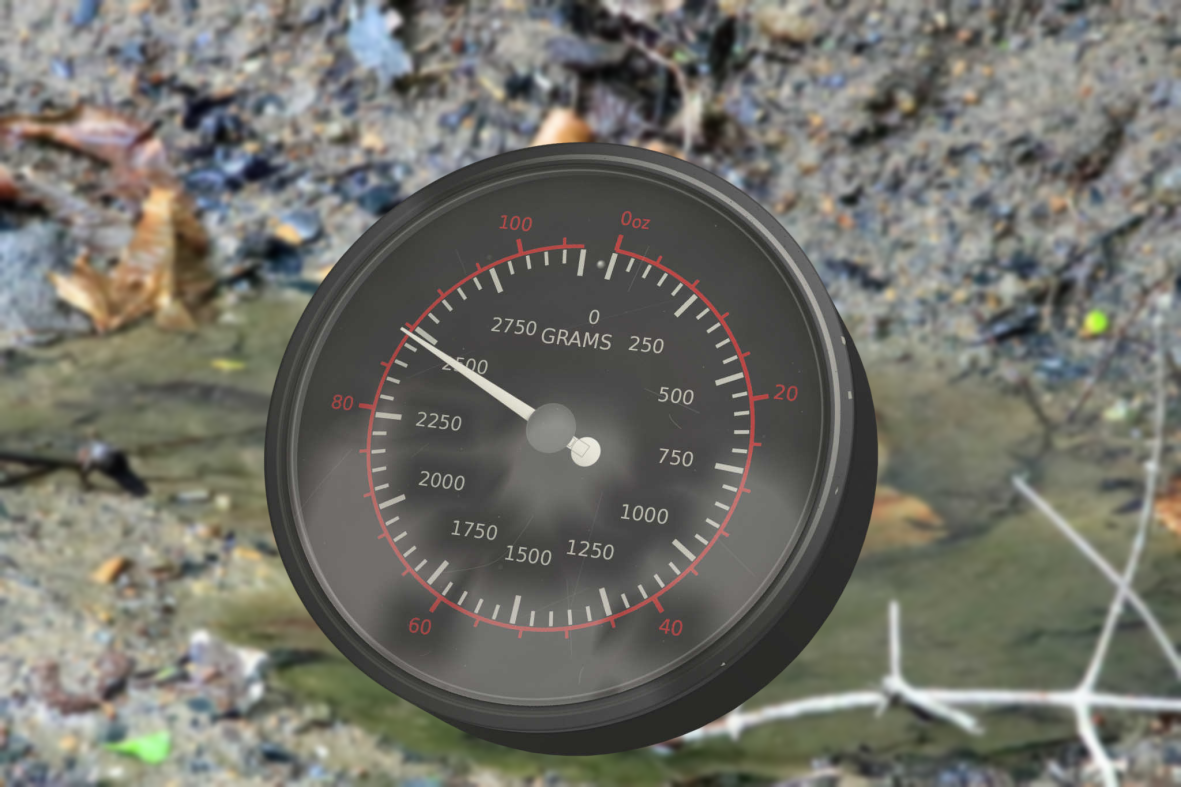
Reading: 2475,g
